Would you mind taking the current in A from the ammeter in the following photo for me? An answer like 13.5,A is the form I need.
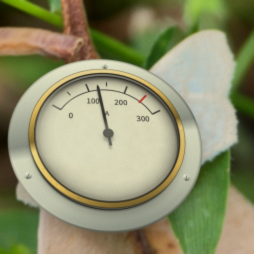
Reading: 125,A
